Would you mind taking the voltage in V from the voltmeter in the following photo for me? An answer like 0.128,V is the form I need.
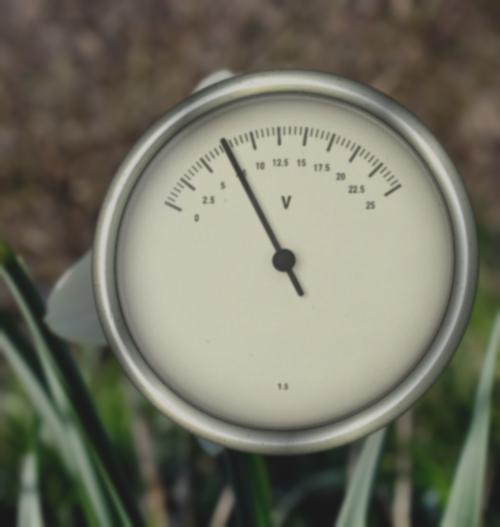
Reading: 7.5,V
